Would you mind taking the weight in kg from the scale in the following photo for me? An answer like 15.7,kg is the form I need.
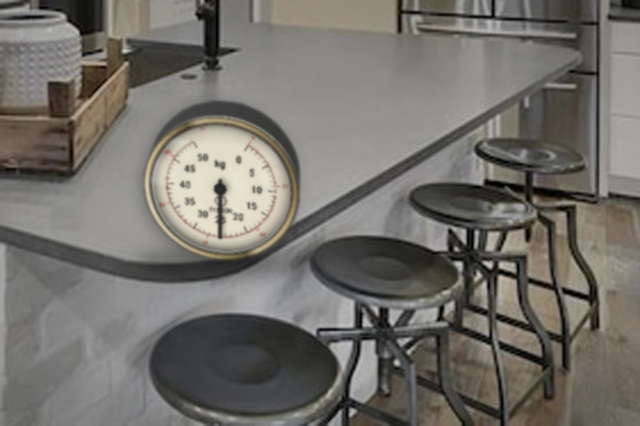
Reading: 25,kg
